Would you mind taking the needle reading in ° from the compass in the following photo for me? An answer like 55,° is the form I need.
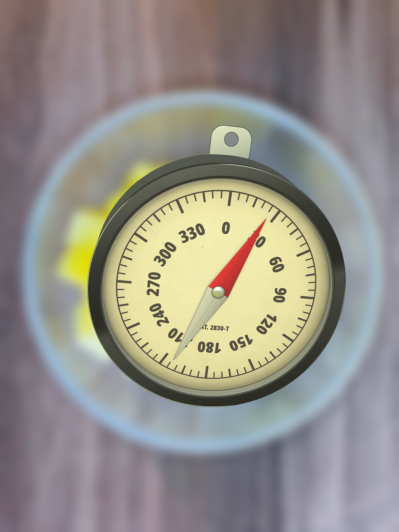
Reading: 25,°
